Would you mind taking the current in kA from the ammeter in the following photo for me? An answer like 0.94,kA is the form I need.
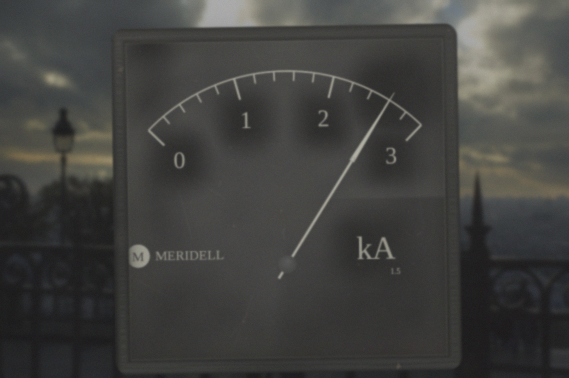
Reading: 2.6,kA
